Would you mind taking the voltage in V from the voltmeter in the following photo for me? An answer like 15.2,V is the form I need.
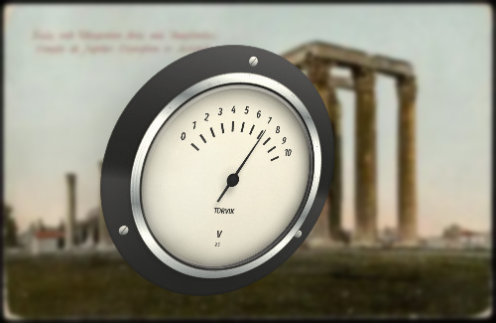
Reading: 7,V
